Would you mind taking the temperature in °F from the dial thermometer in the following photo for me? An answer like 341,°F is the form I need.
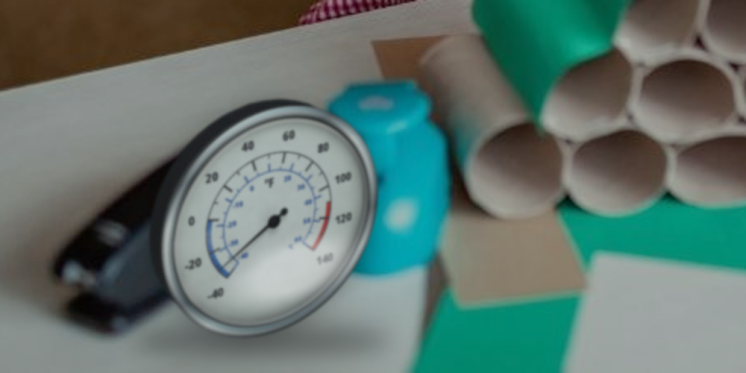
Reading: -30,°F
